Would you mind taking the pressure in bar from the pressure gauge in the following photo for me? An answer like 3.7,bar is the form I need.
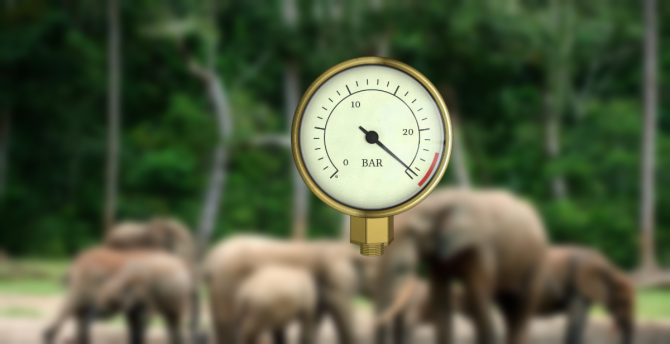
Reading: 24.5,bar
